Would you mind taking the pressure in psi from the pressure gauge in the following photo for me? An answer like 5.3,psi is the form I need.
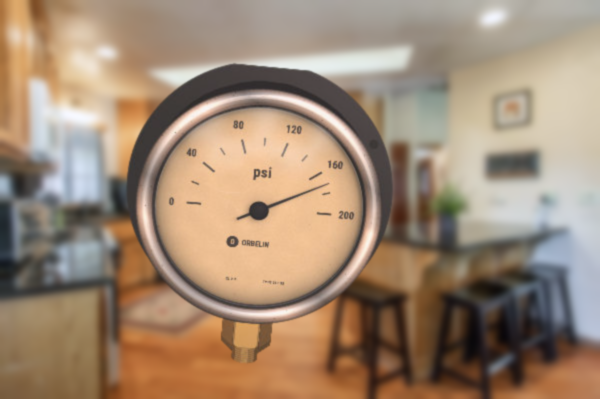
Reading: 170,psi
